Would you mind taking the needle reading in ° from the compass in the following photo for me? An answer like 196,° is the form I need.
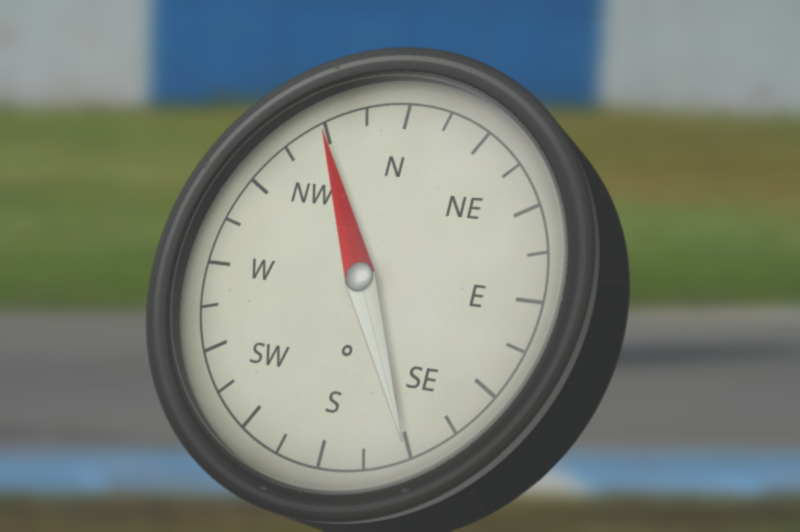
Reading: 330,°
